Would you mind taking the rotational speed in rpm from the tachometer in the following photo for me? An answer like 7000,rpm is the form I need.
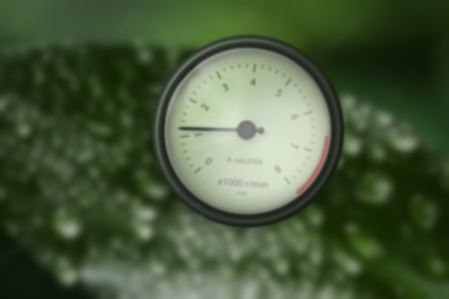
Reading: 1200,rpm
